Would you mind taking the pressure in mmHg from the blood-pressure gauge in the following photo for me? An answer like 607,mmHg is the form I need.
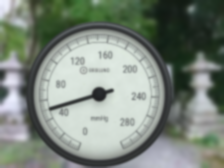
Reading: 50,mmHg
